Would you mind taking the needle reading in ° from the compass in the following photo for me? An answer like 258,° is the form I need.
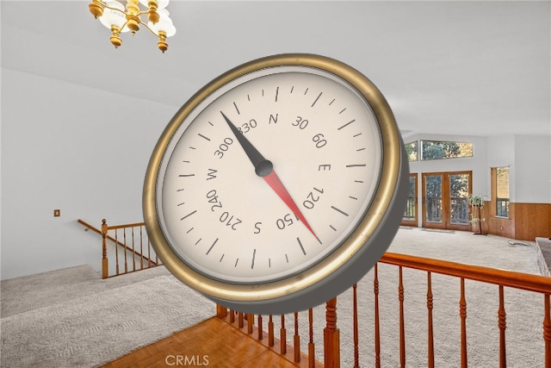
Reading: 140,°
